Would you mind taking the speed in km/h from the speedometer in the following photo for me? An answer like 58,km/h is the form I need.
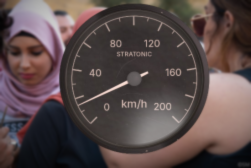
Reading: 15,km/h
